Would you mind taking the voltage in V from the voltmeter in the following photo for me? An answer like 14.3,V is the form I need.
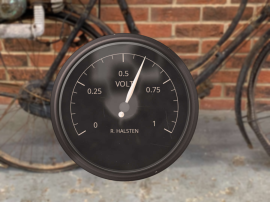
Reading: 0.6,V
